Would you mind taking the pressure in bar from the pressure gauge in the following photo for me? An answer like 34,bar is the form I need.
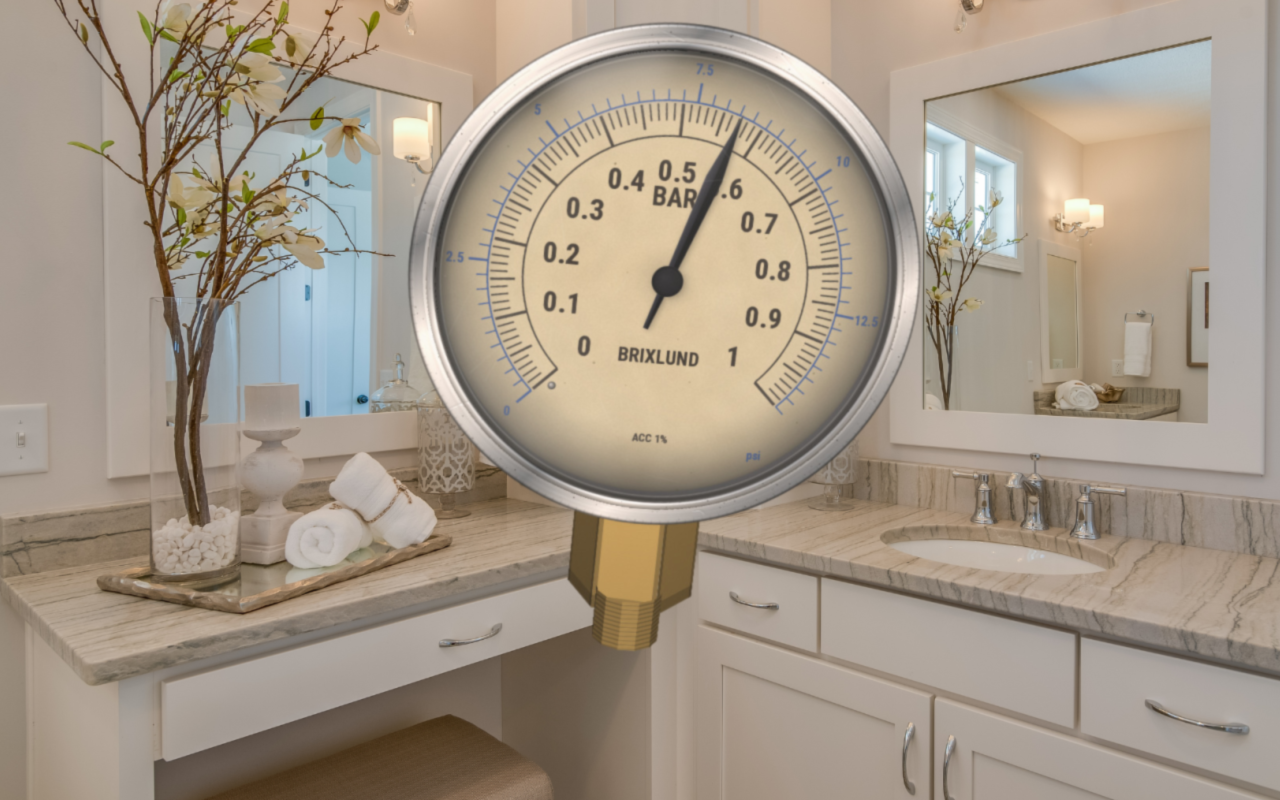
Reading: 0.57,bar
